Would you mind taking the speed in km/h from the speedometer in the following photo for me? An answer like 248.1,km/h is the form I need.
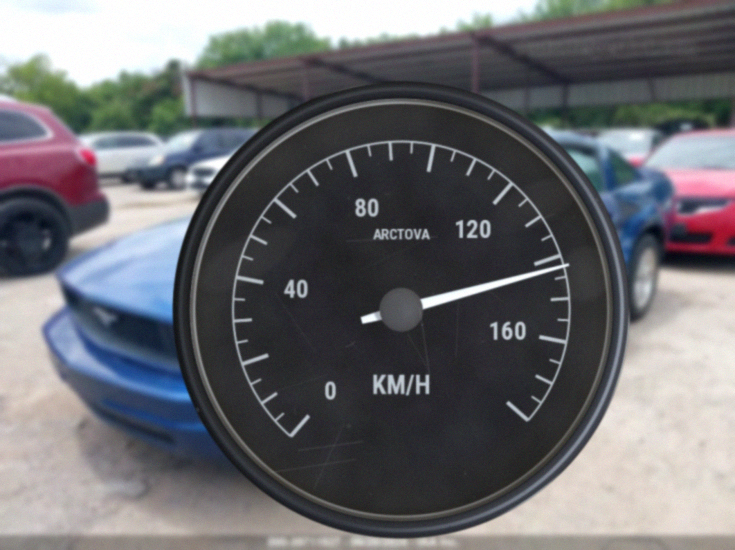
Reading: 142.5,km/h
